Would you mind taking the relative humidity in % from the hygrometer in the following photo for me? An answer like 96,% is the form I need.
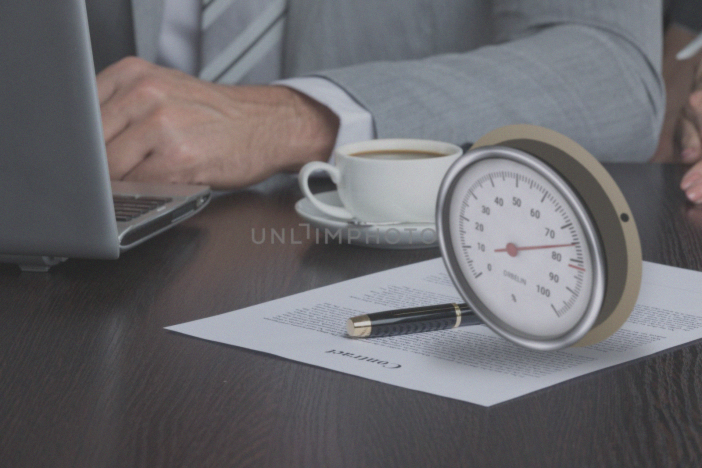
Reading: 75,%
